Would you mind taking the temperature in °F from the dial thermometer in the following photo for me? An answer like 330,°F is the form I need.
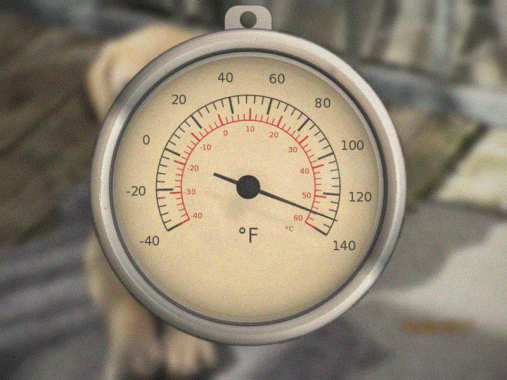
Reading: 132,°F
